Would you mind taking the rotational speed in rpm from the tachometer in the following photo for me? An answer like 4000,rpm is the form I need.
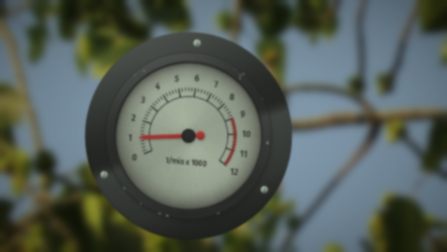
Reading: 1000,rpm
